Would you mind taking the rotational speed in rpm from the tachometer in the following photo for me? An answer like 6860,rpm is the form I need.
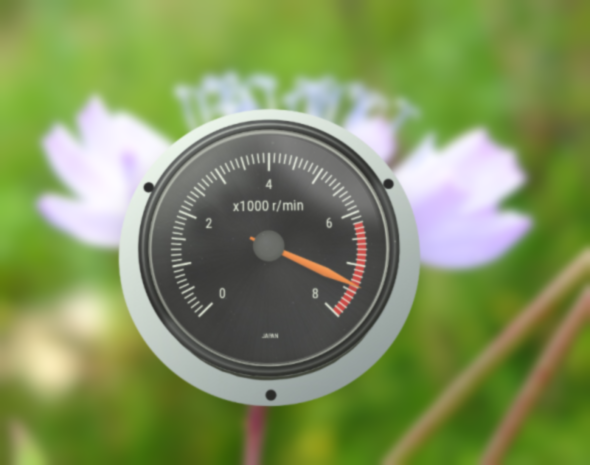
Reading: 7400,rpm
